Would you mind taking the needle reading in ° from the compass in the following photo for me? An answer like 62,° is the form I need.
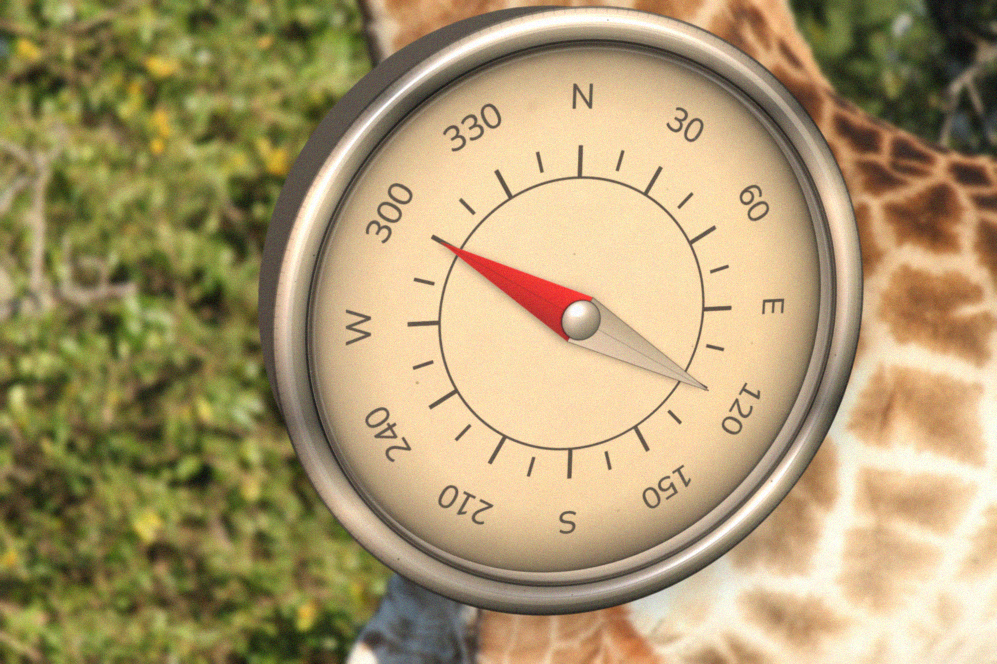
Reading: 300,°
